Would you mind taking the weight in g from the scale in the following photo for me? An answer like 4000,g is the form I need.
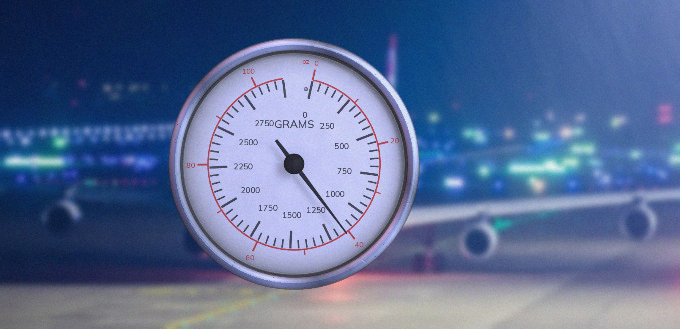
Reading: 1150,g
